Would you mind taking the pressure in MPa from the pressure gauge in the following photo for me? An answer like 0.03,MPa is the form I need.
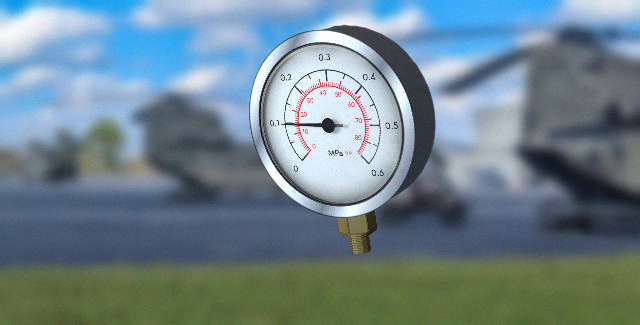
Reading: 0.1,MPa
